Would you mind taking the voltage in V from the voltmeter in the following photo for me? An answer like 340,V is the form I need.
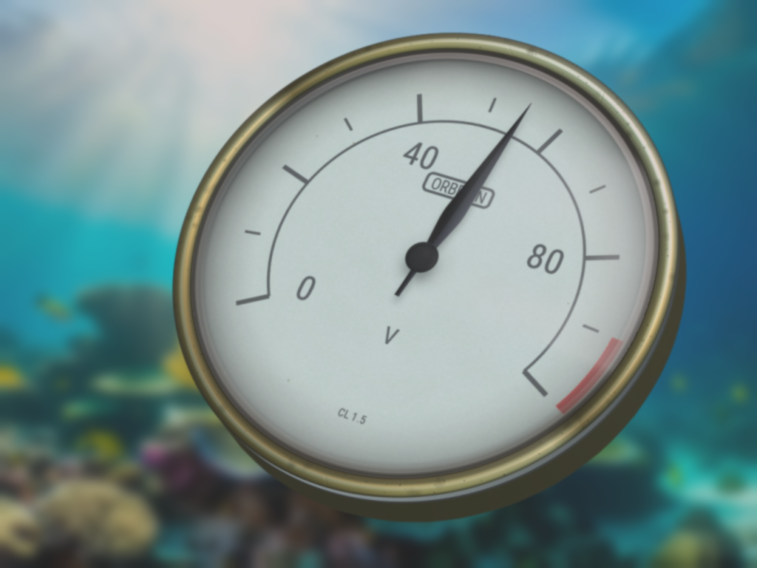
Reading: 55,V
